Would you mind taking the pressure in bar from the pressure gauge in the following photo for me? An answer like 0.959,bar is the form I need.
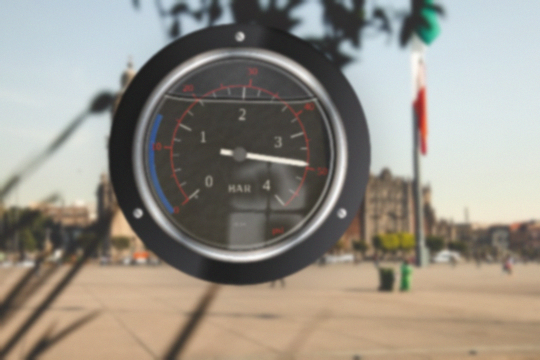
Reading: 3.4,bar
